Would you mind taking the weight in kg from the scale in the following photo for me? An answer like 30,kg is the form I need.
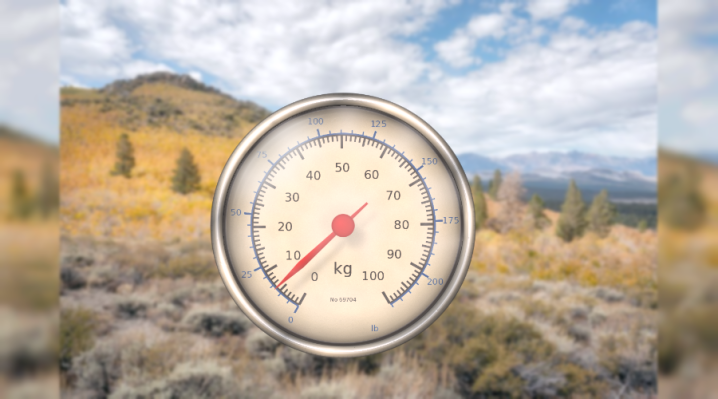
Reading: 6,kg
